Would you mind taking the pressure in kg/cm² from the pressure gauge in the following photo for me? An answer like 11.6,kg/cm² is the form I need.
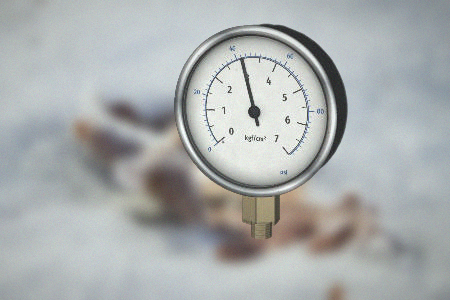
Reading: 3,kg/cm²
